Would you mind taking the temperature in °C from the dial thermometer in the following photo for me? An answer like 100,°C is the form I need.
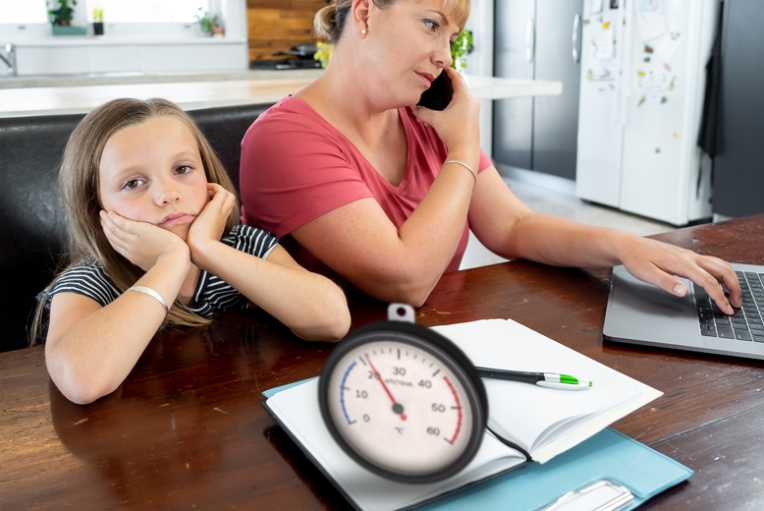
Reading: 22,°C
